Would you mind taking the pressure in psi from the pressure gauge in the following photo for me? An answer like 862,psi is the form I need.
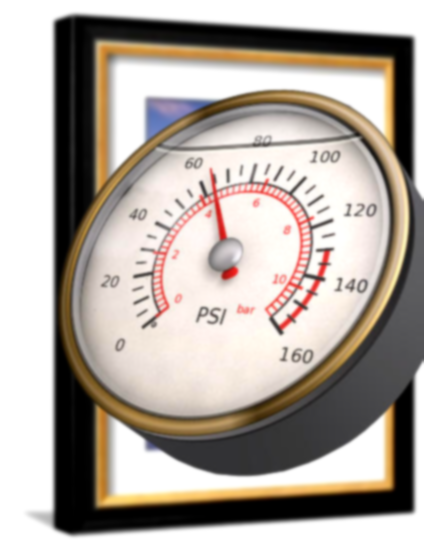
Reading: 65,psi
